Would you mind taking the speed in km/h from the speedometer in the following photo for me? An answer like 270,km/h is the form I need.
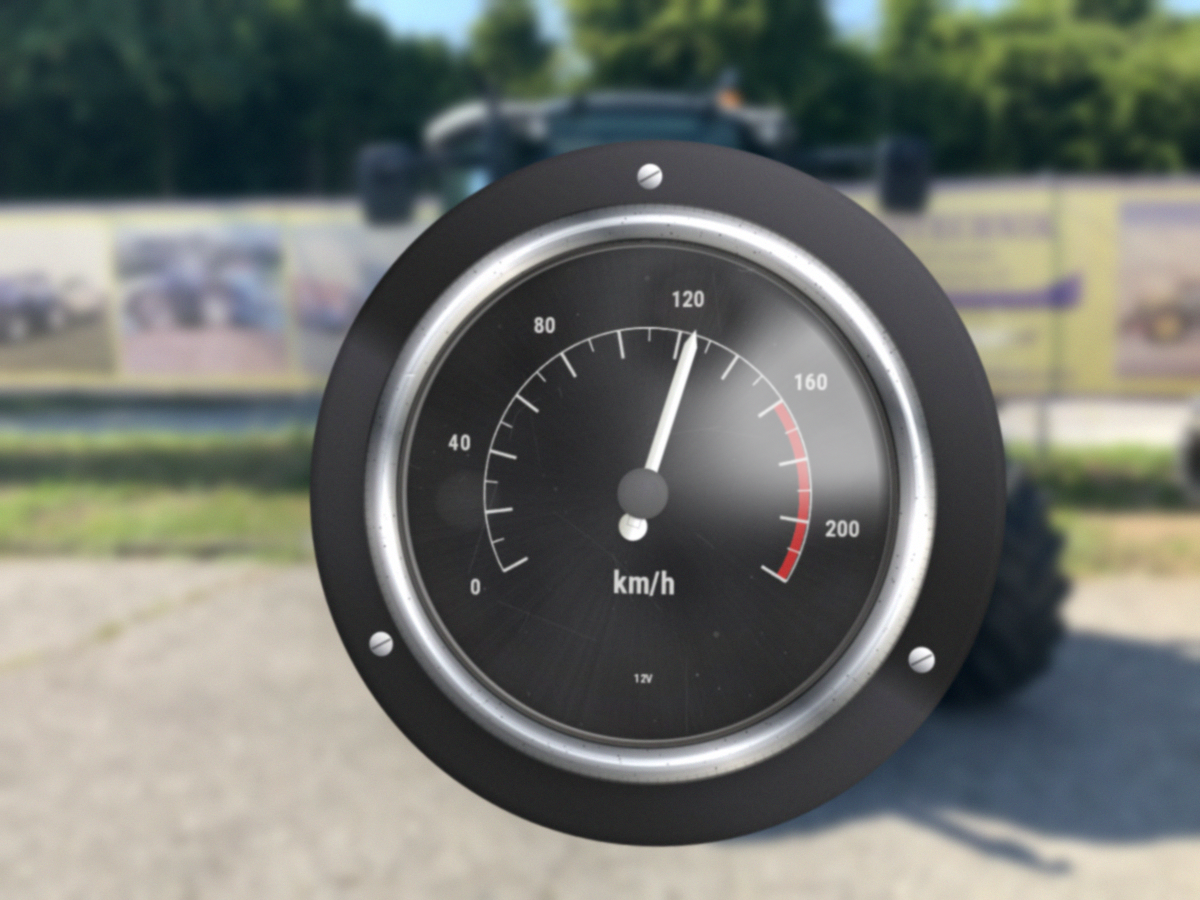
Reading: 125,km/h
